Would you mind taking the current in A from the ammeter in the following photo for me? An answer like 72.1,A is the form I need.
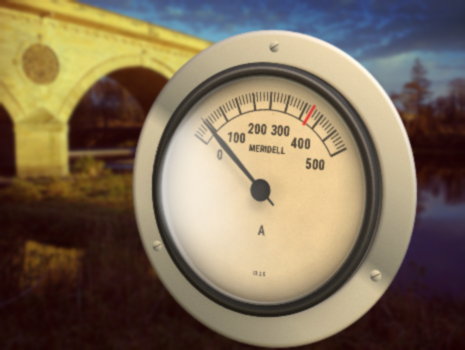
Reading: 50,A
